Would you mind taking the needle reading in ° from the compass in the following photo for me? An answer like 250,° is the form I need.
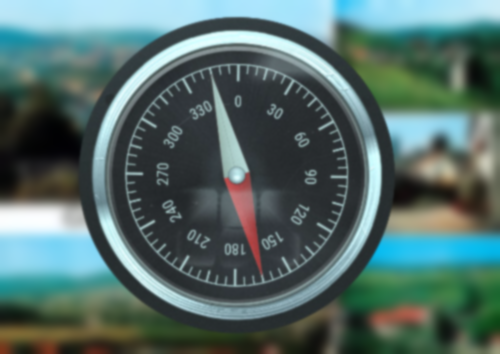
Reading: 165,°
